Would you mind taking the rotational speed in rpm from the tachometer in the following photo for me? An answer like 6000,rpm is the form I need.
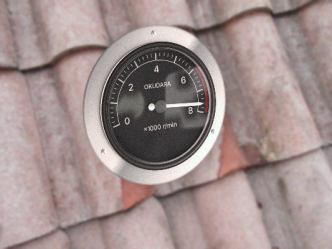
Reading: 7600,rpm
